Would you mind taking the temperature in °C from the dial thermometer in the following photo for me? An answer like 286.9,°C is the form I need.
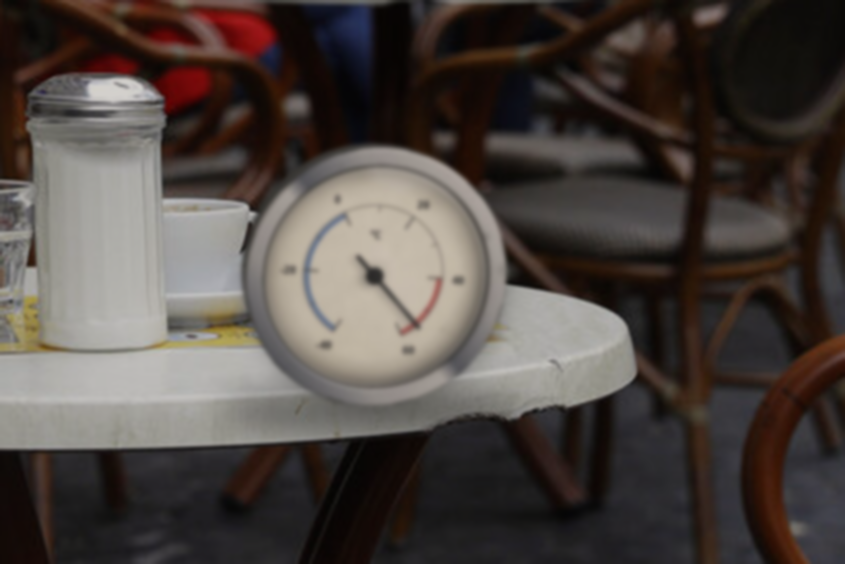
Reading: 55,°C
